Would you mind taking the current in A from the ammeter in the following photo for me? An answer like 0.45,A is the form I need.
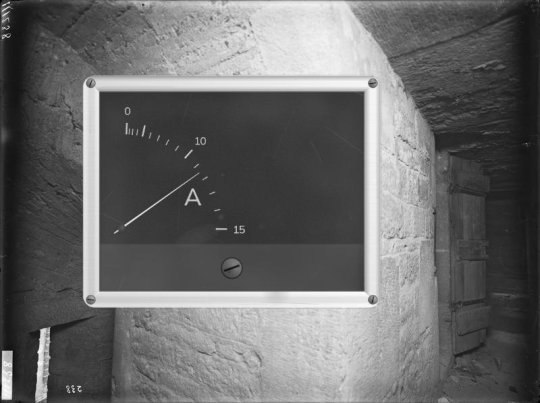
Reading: 11.5,A
